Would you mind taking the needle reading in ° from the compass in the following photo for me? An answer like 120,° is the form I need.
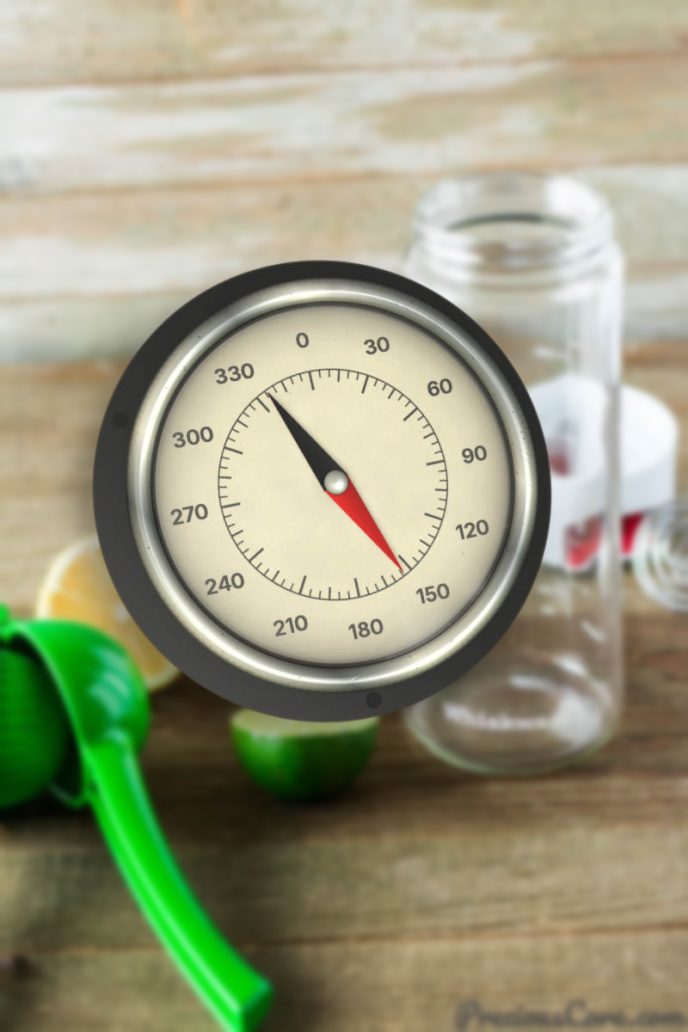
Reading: 155,°
